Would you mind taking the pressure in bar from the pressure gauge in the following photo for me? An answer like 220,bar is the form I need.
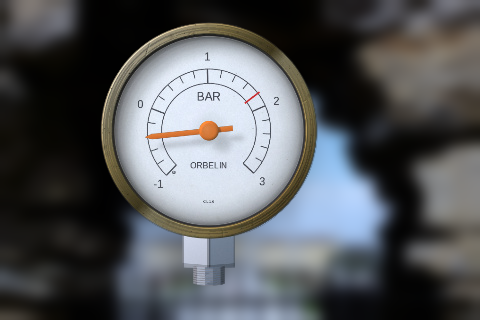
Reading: -0.4,bar
